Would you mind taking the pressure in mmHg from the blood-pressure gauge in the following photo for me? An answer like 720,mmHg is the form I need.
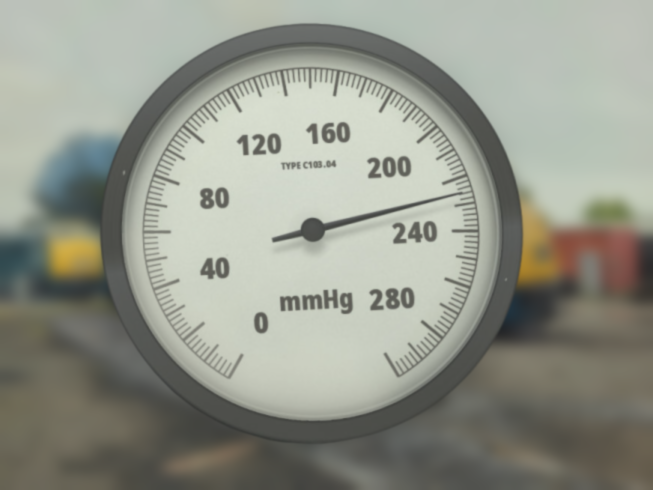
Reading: 226,mmHg
